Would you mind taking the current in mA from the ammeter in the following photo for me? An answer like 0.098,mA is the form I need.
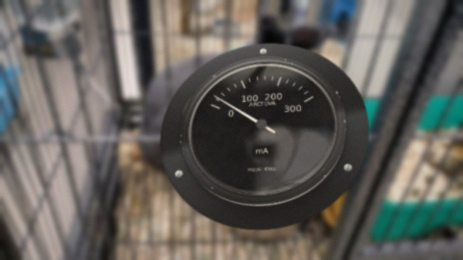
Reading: 20,mA
